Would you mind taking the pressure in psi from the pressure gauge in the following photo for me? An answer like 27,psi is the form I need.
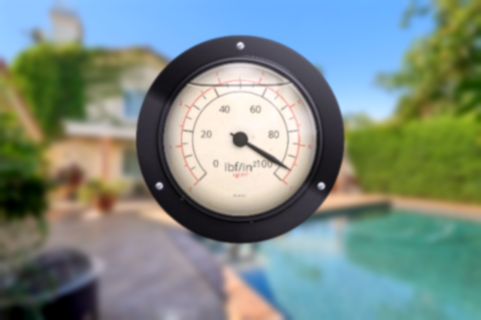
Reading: 95,psi
